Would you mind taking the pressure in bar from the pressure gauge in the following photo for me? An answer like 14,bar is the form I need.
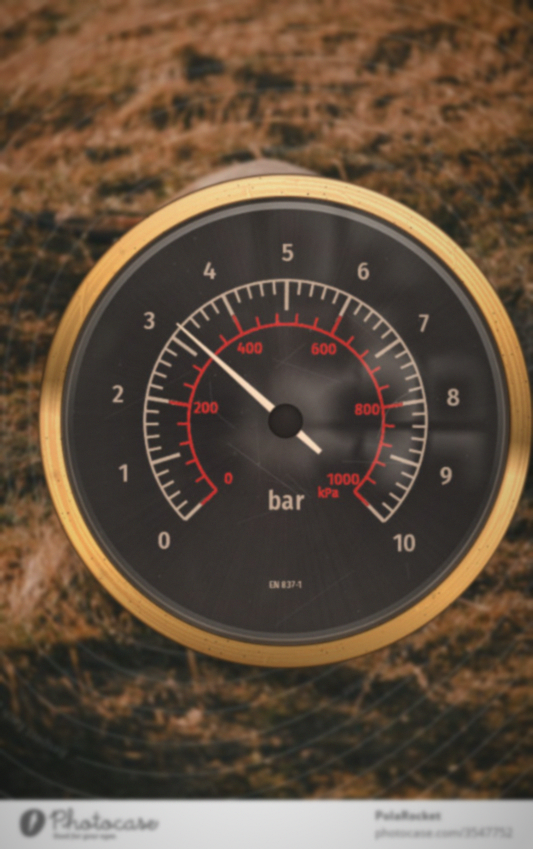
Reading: 3.2,bar
